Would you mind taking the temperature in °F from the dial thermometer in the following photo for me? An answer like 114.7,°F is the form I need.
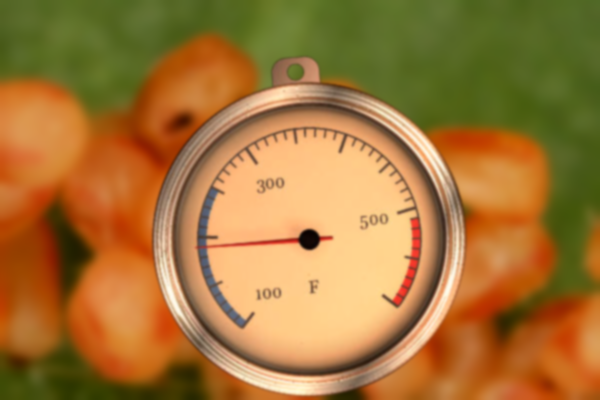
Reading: 190,°F
